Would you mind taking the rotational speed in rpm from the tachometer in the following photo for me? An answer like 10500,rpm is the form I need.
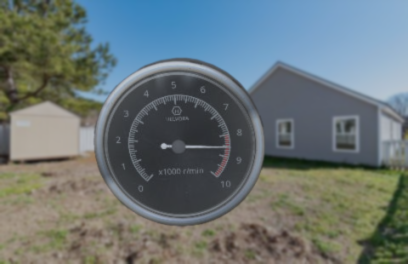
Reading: 8500,rpm
